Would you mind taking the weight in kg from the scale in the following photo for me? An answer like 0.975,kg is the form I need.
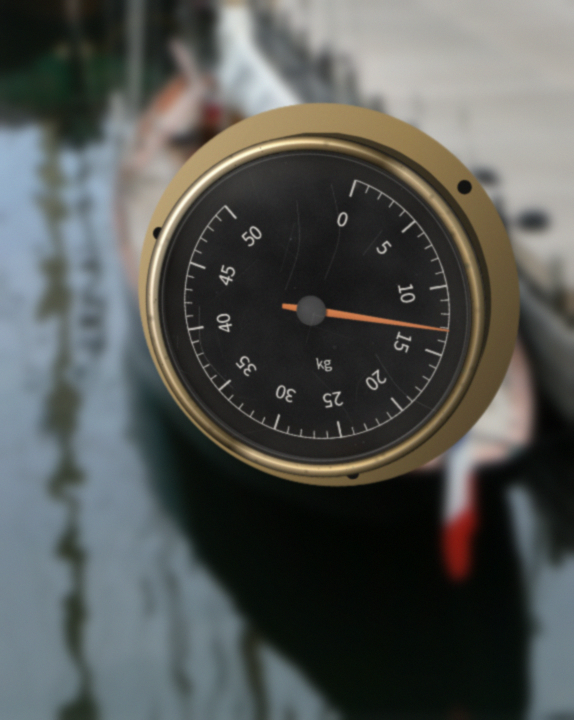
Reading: 13,kg
